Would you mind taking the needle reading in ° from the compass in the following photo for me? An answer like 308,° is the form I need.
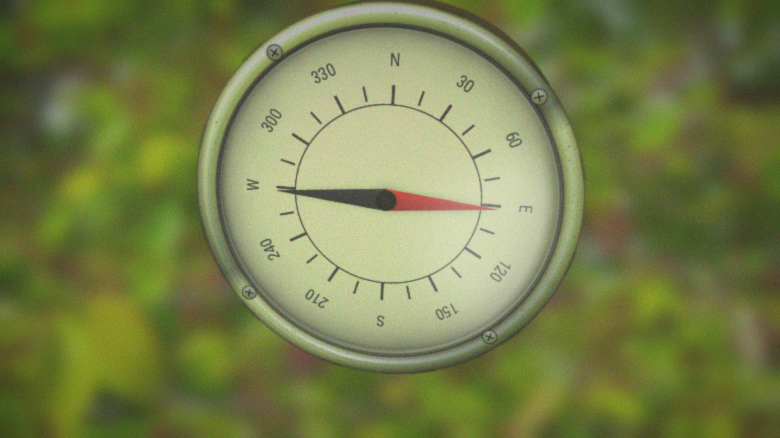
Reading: 90,°
